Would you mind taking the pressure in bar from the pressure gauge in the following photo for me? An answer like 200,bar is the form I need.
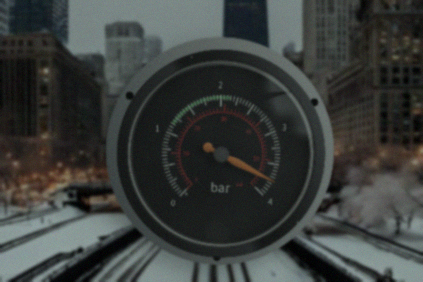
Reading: 3.75,bar
